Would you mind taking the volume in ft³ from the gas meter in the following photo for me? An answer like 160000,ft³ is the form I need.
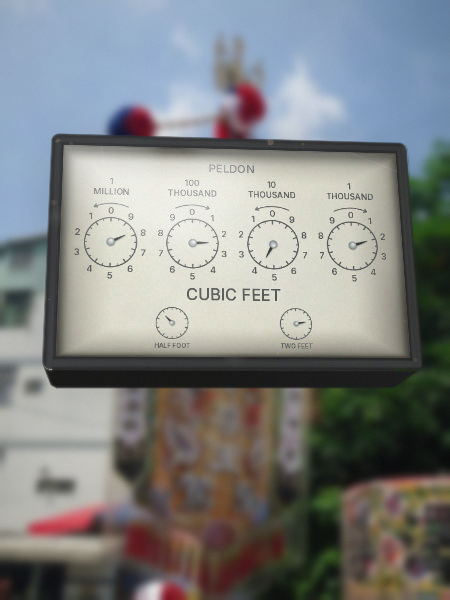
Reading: 824200,ft³
